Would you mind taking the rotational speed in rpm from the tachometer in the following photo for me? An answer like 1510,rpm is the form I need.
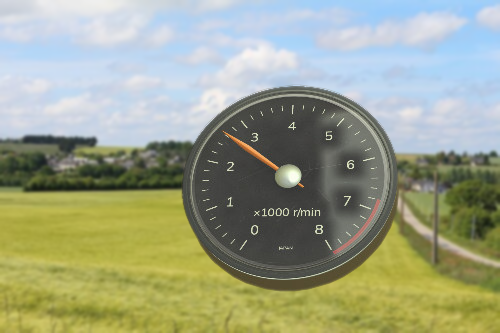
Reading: 2600,rpm
